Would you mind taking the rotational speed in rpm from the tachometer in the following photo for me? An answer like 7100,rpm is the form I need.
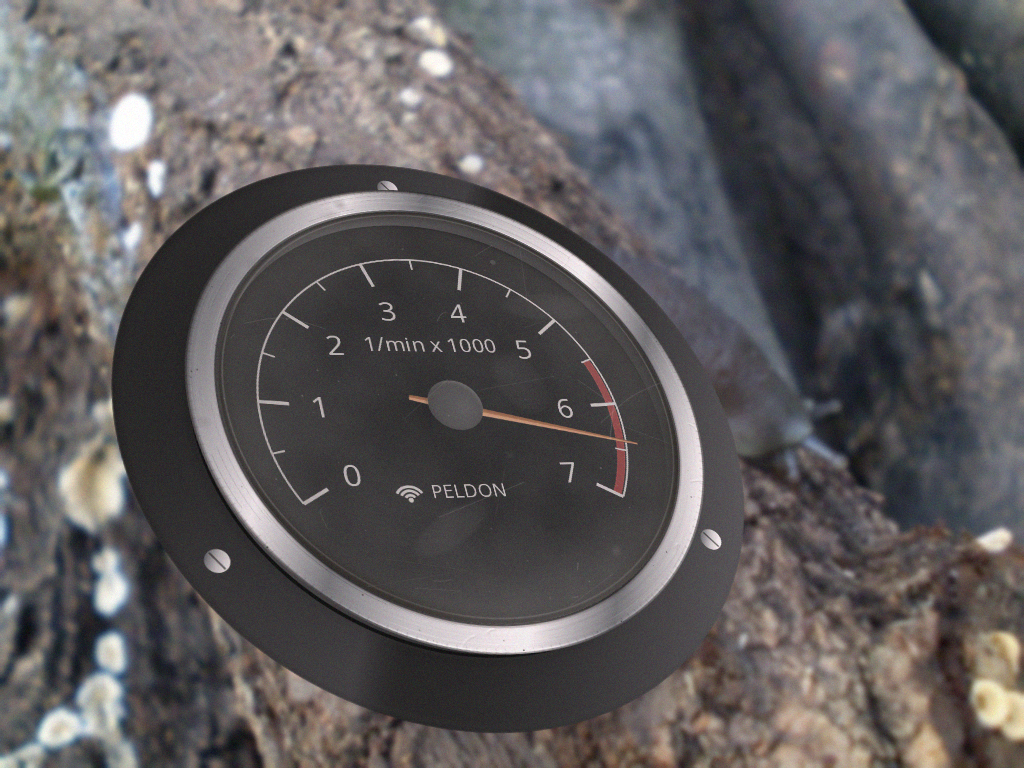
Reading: 6500,rpm
